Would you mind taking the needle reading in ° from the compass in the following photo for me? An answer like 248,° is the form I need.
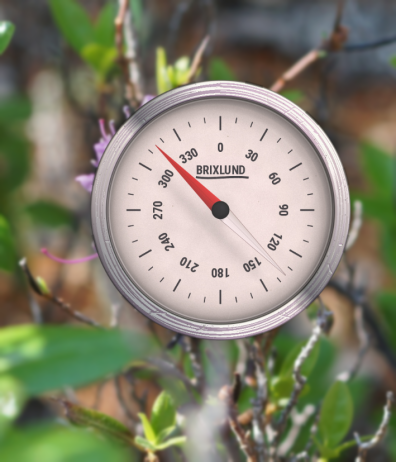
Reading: 315,°
